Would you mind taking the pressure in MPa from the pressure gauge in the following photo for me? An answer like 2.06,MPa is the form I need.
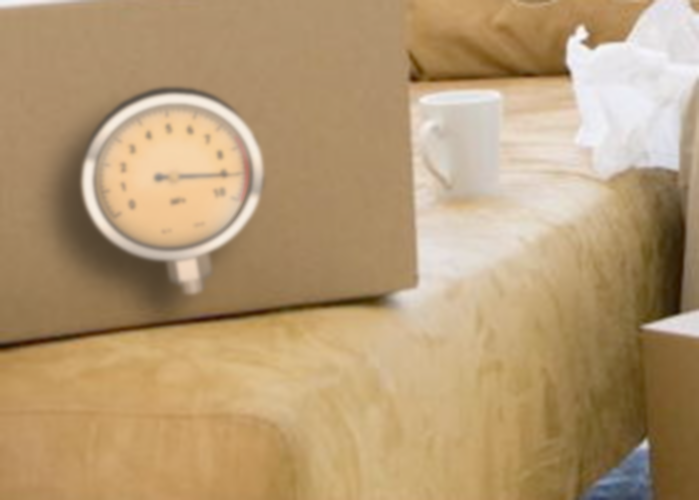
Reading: 9,MPa
